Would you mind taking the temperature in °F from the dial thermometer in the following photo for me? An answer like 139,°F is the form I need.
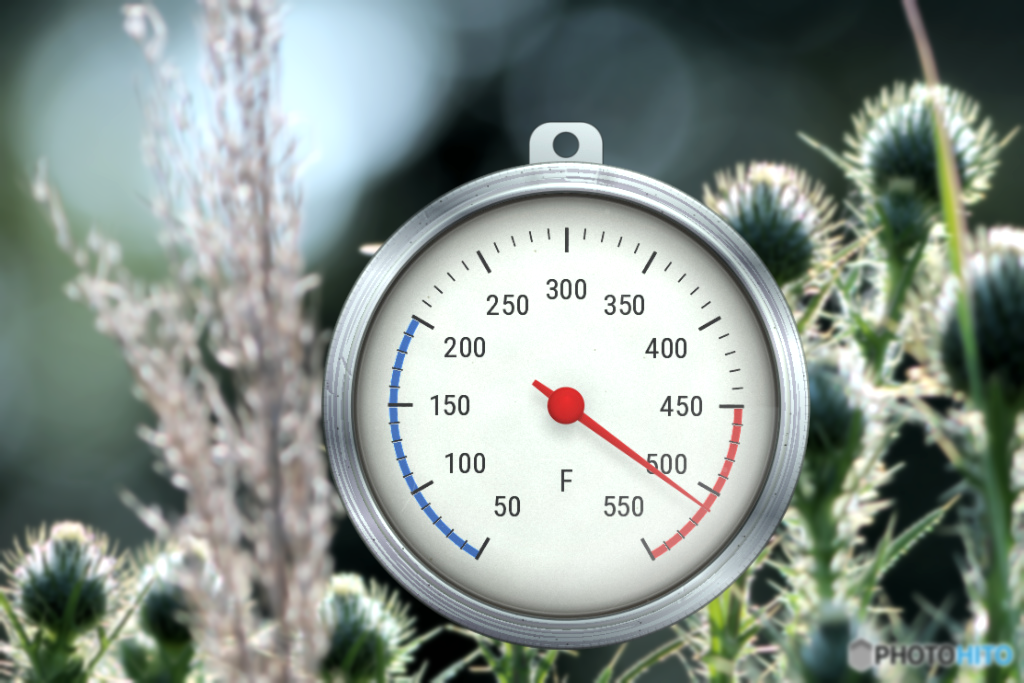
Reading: 510,°F
